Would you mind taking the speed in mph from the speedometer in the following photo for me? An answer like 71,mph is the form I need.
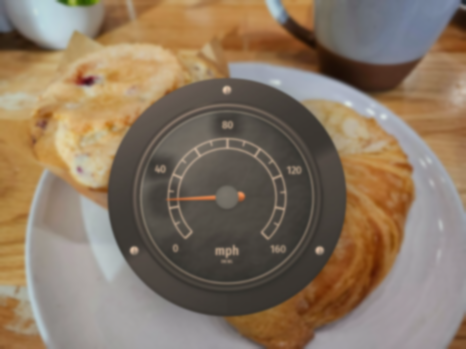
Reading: 25,mph
